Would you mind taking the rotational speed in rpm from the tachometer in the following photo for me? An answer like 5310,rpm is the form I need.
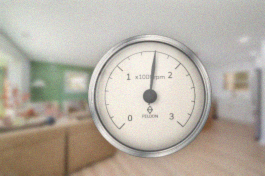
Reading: 1600,rpm
